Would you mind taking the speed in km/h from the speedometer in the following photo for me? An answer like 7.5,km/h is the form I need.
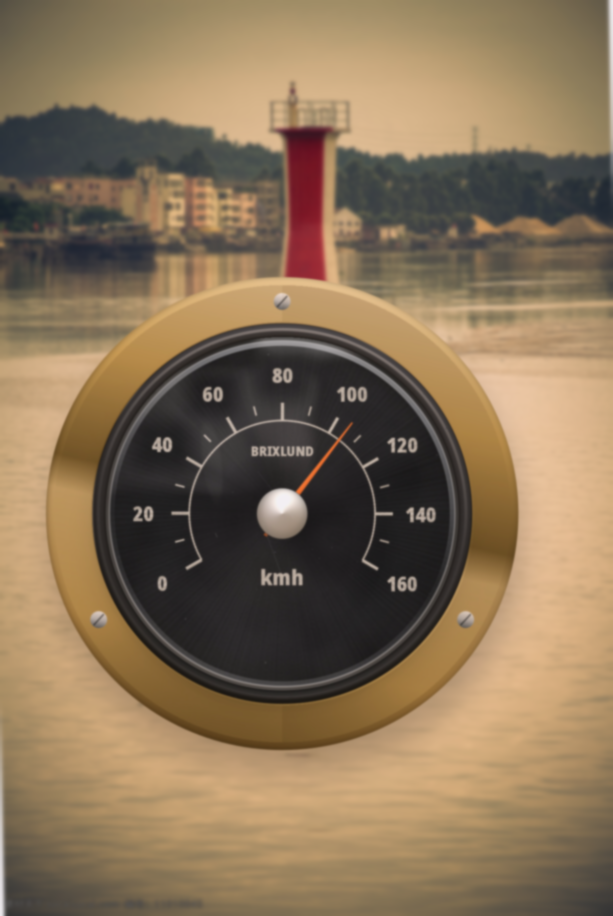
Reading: 105,km/h
